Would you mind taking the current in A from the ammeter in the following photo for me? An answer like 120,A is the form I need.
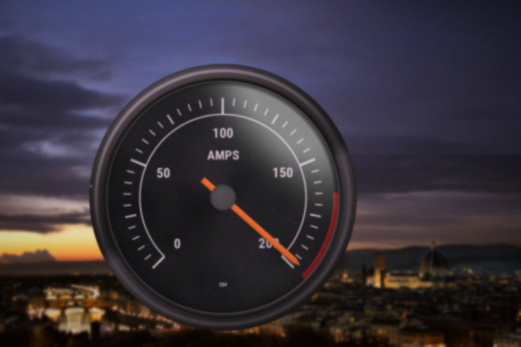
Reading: 197.5,A
